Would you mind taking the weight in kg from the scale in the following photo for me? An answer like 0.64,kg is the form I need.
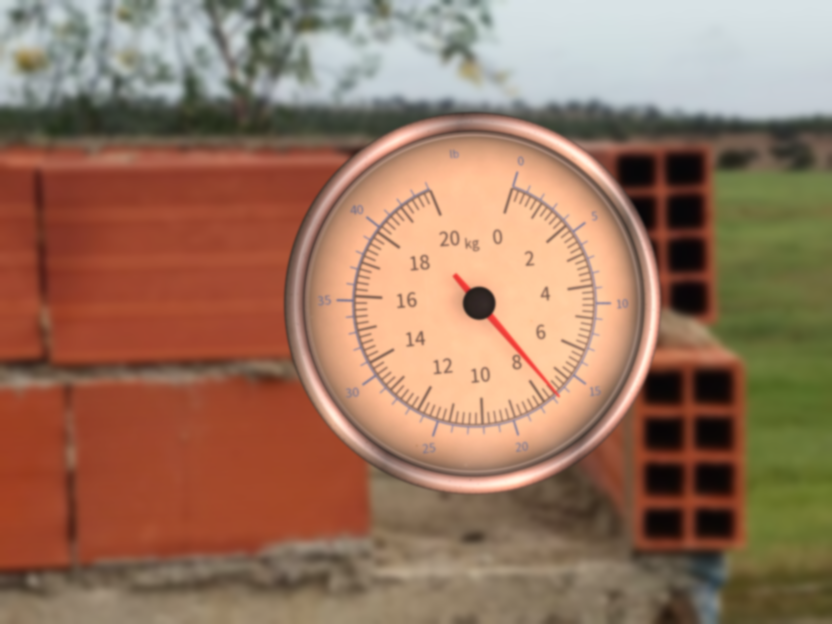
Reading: 7.6,kg
